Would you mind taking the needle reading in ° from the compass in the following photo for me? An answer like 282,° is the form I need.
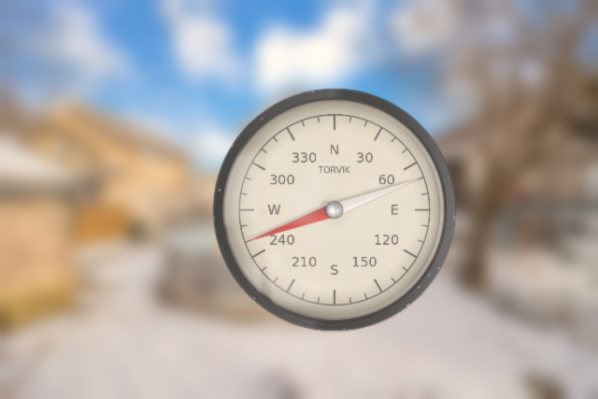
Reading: 250,°
